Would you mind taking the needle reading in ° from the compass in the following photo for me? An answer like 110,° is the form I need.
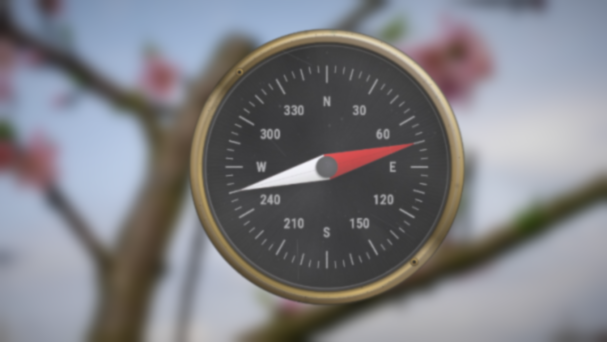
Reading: 75,°
